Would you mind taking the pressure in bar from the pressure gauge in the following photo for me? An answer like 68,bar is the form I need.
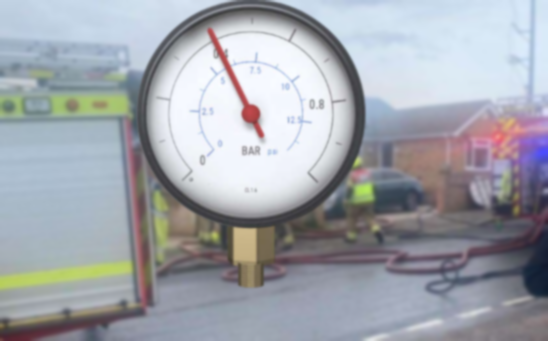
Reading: 0.4,bar
